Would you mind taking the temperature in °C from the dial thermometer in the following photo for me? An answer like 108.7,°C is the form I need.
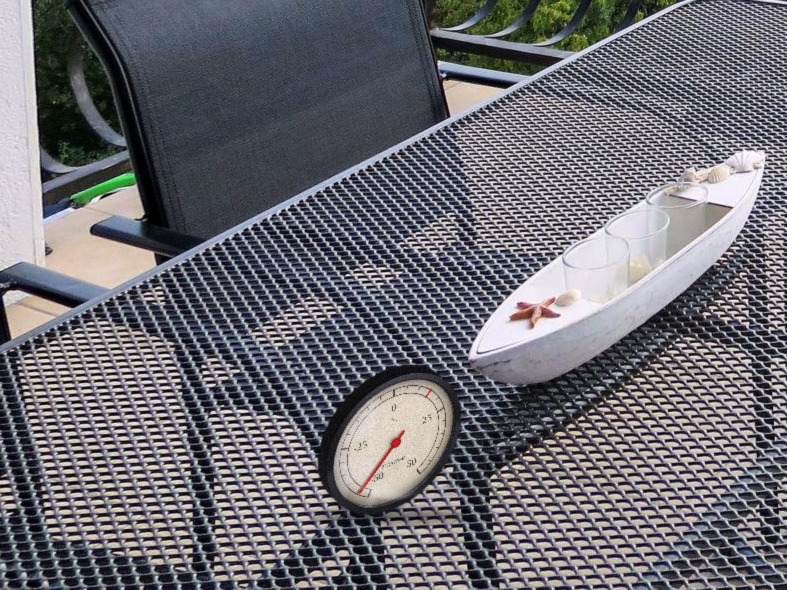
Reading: -45,°C
